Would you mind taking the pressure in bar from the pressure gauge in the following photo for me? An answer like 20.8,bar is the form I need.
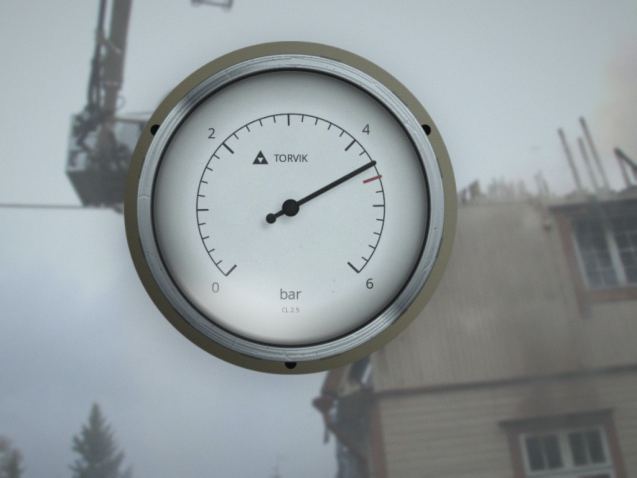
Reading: 4.4,bar
